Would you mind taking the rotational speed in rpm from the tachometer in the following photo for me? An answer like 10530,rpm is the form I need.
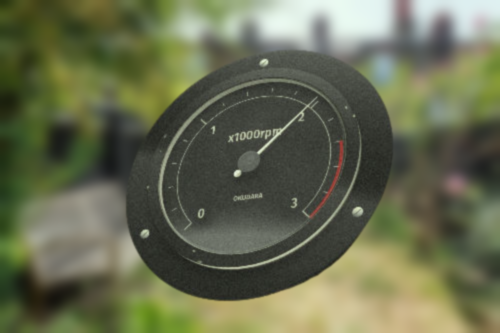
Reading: 2000,rpm
